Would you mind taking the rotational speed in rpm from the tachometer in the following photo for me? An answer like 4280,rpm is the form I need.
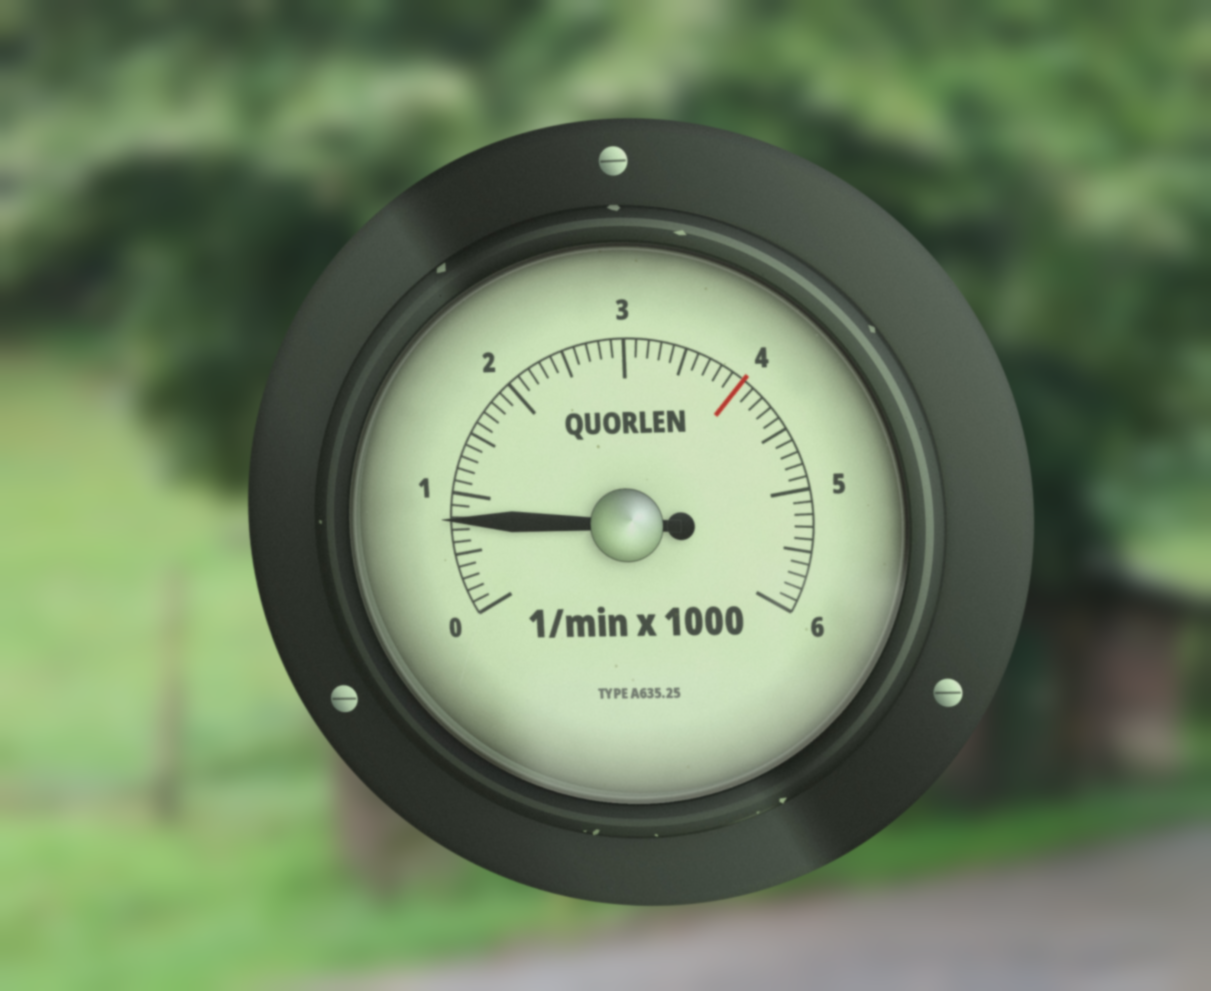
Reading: 800,rpm
